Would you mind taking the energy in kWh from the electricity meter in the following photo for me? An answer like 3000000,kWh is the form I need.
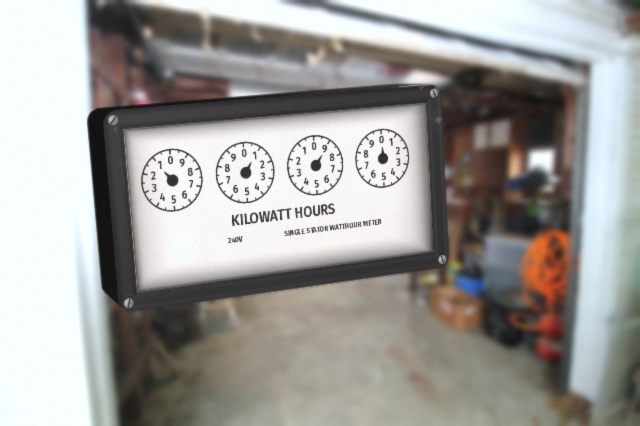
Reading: 1090,kWh
